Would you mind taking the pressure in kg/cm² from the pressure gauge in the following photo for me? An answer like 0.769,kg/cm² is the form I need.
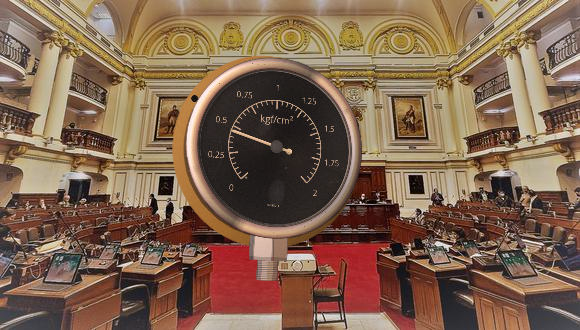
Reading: 0.45,kg/cm²
